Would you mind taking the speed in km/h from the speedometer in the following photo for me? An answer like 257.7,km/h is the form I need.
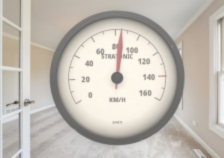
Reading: 85,km/h
